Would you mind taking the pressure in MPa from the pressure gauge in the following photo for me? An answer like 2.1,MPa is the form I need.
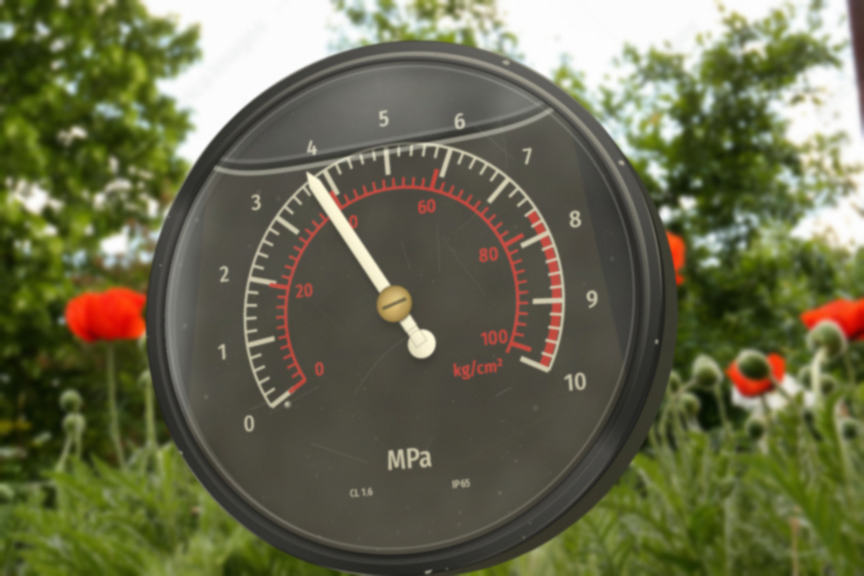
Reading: 3.8,MPa
